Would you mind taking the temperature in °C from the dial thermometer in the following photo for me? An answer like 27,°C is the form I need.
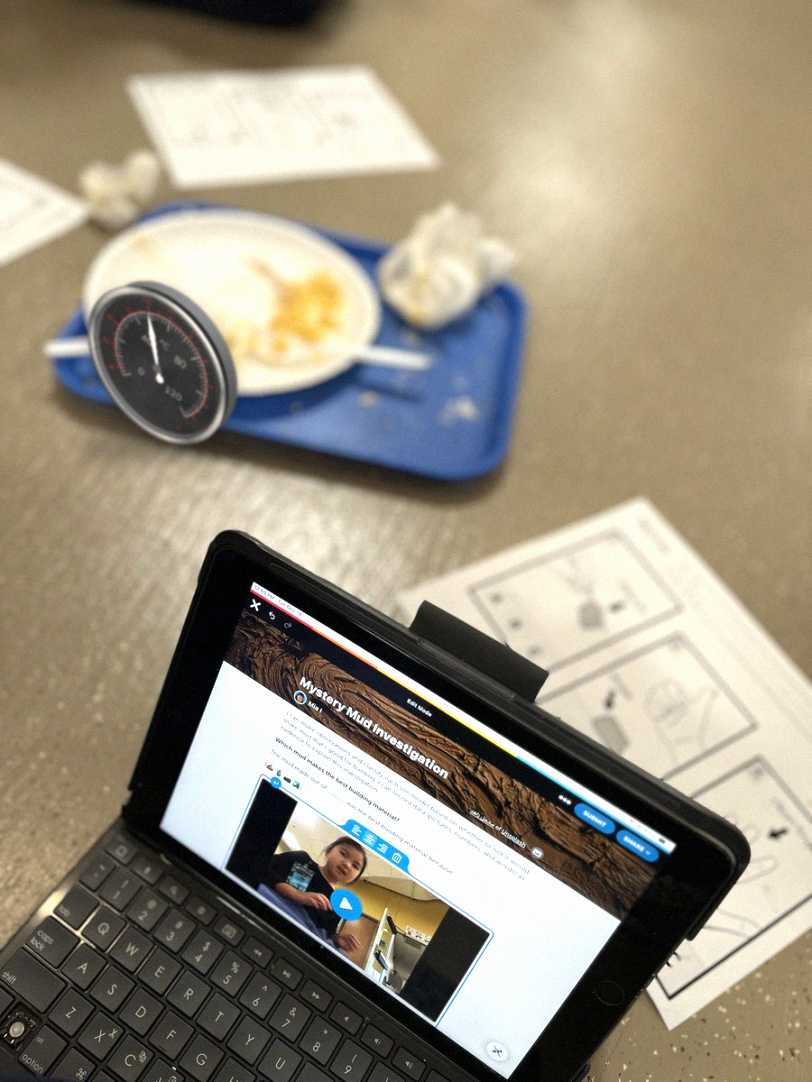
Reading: 50,°C
